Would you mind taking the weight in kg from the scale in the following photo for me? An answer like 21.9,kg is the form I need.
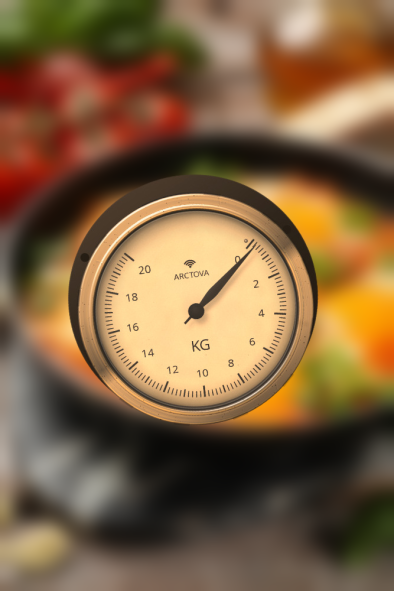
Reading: 0.2,kg
